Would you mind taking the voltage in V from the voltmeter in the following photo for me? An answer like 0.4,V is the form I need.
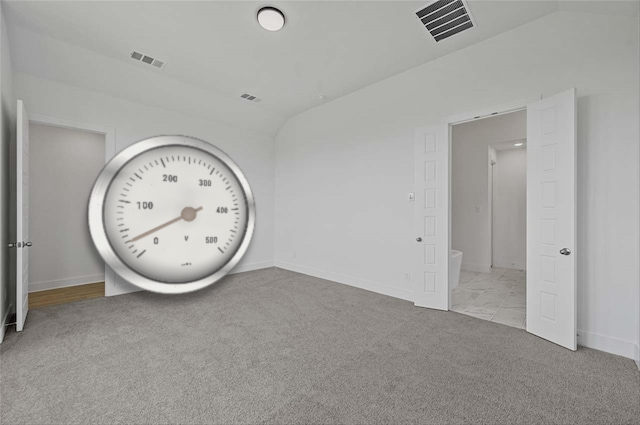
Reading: 30,V
